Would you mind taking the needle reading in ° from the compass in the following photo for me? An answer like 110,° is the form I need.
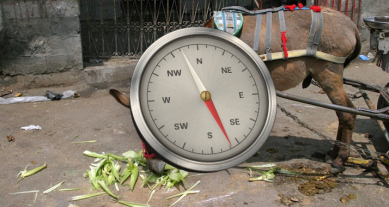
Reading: 160,°
